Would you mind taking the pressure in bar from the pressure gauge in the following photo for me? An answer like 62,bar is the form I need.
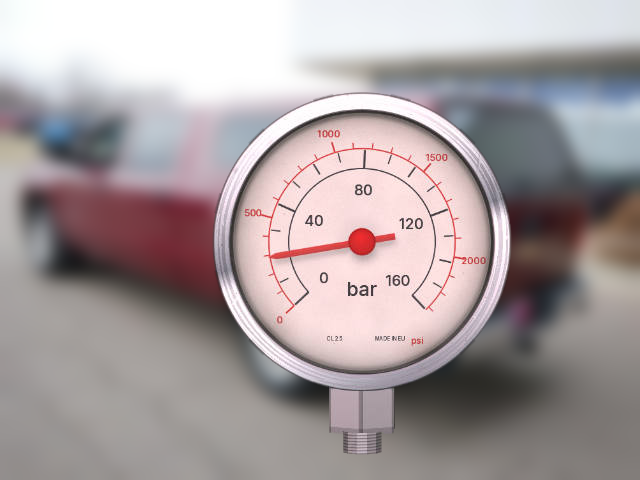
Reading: 20,bar
